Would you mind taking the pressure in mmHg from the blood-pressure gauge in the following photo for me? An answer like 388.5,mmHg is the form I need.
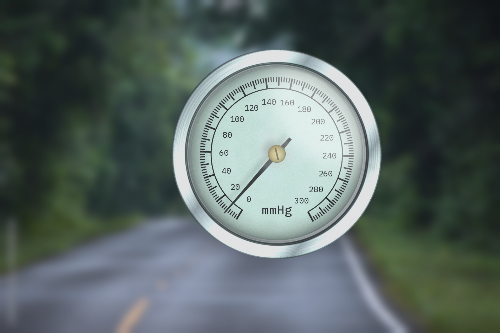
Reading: 10,mmHg
